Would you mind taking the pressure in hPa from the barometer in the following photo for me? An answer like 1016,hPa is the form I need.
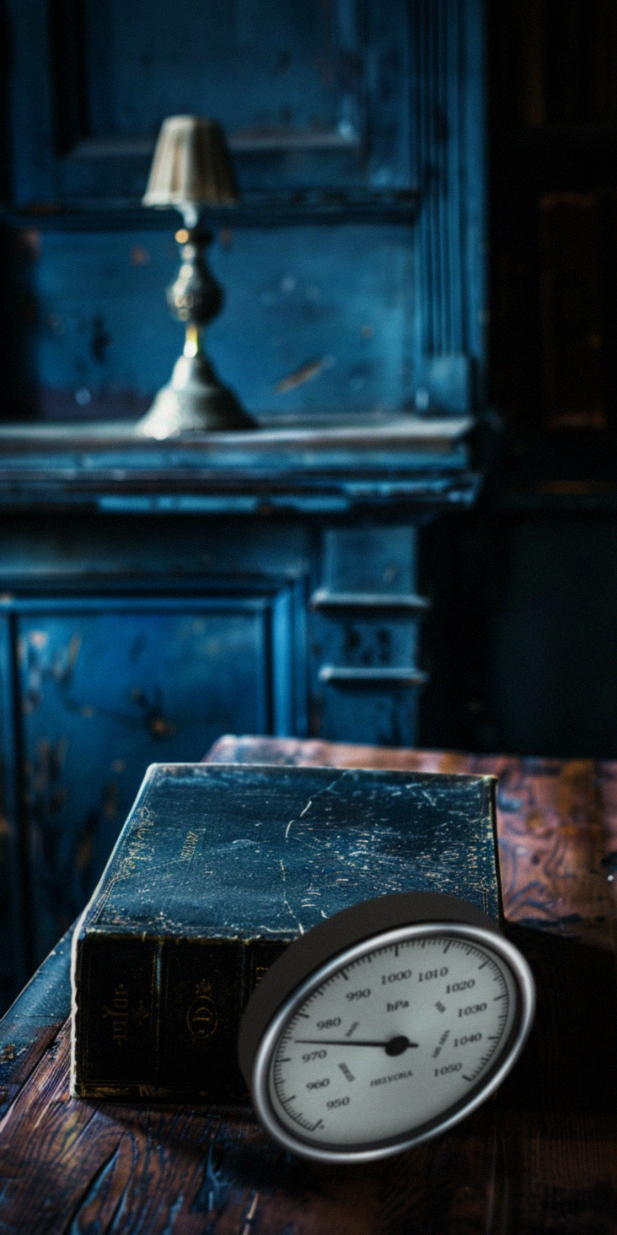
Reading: 975,hPa
